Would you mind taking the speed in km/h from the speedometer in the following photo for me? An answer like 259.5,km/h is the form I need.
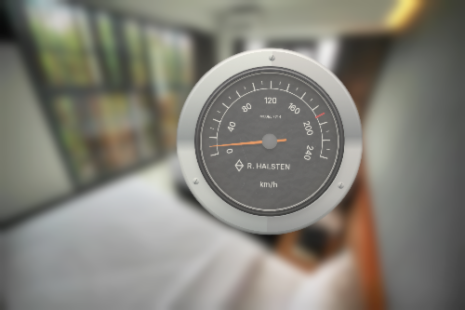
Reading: 10,km/h
